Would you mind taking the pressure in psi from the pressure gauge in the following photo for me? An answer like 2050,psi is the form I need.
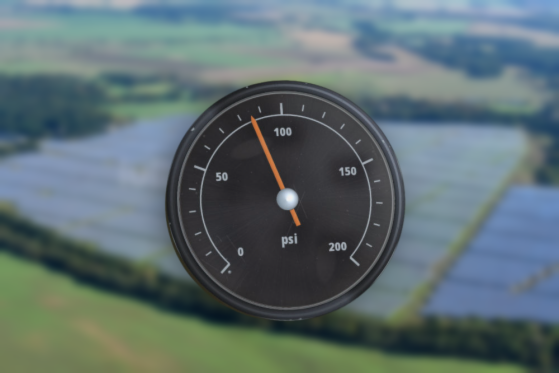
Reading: 85,psi
